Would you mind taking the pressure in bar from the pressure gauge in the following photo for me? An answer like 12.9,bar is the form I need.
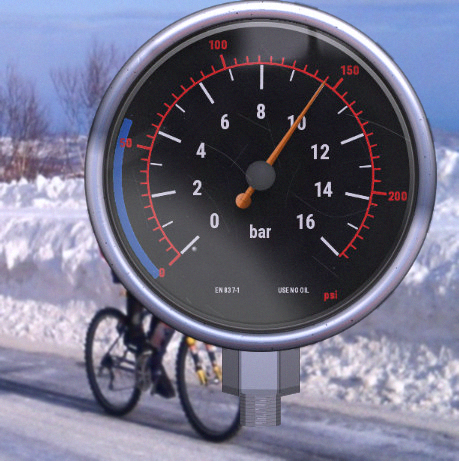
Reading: 10,bar
